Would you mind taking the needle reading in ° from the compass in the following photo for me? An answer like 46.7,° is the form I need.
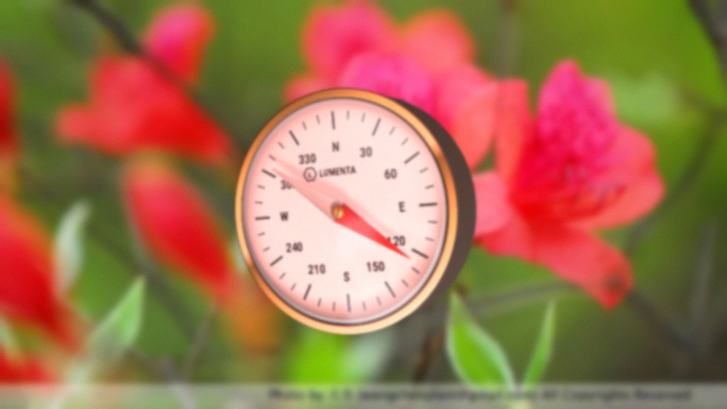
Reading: 125,°
